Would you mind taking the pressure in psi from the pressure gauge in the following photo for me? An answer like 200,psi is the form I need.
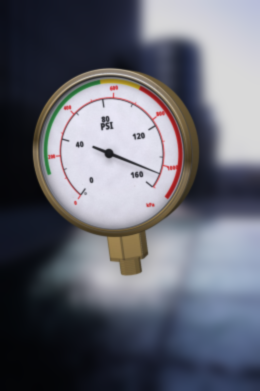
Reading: 150,psi
